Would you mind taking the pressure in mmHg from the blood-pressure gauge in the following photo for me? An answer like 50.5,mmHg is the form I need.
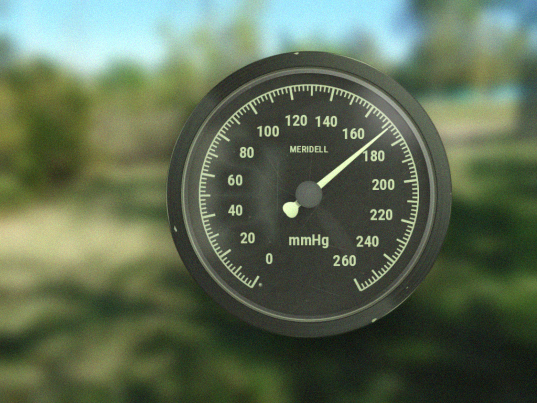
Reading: 172,mmHg
